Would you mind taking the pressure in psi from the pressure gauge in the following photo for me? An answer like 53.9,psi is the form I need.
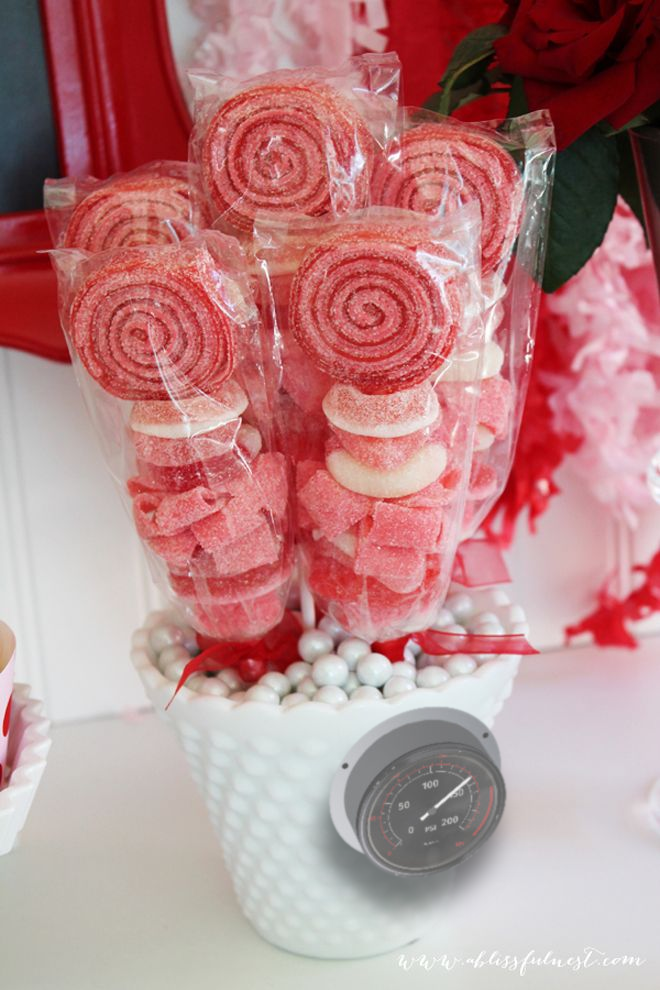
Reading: 140,psi
